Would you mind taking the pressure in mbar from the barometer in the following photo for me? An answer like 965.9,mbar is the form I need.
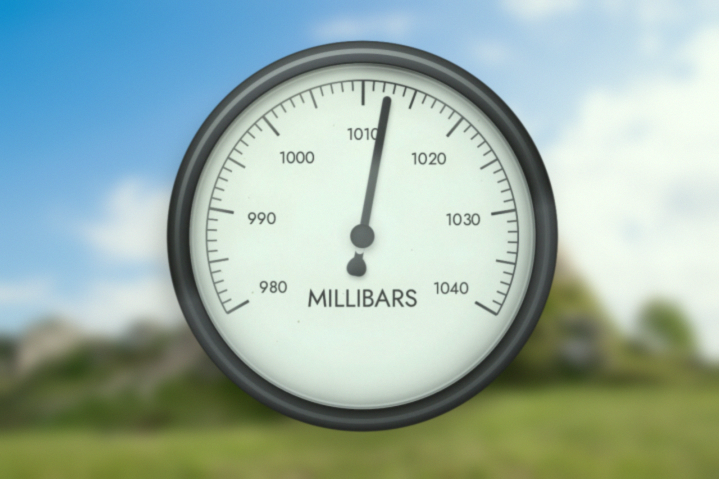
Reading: 1012.5,mbar
